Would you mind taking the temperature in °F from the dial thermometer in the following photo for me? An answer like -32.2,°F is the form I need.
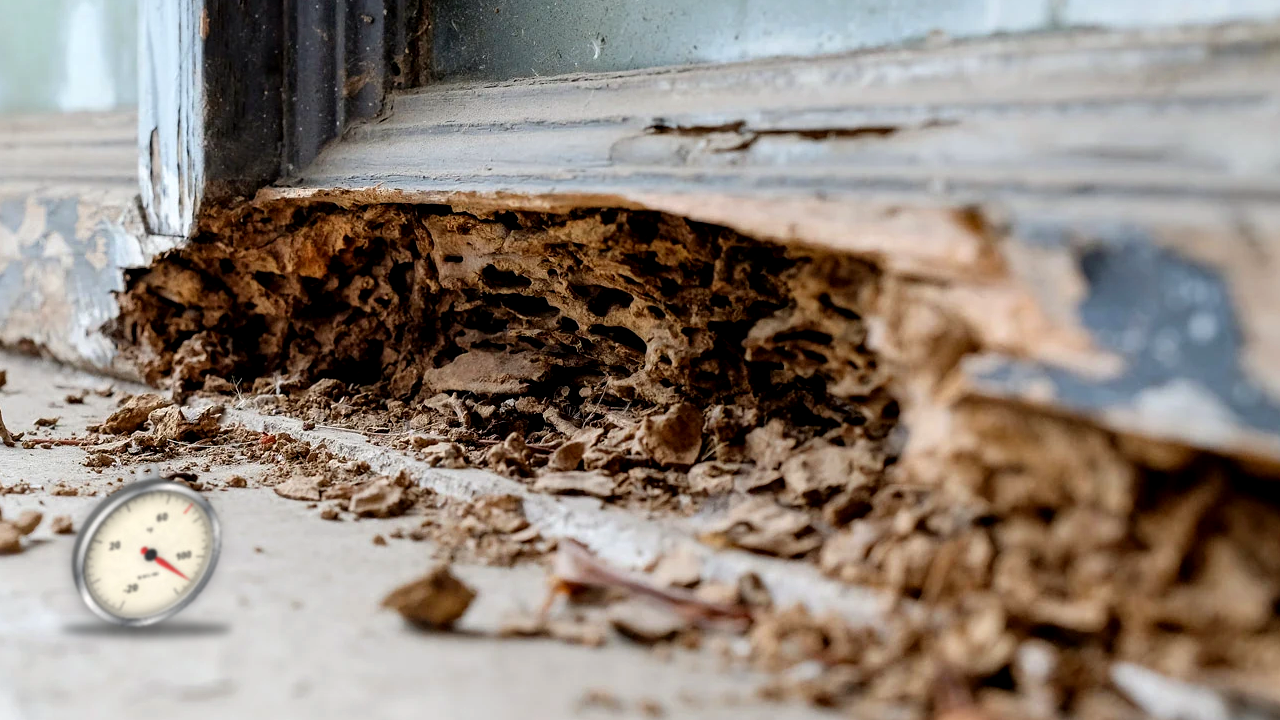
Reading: 112,°F
